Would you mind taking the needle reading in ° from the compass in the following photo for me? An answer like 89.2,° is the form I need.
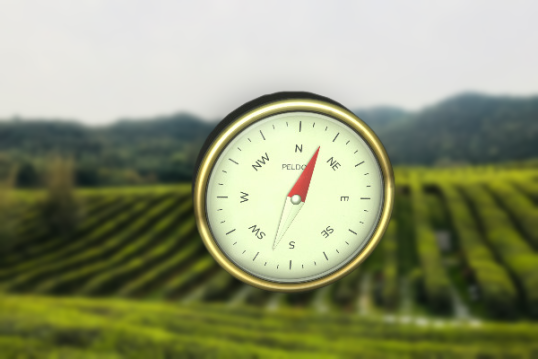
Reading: 20,°
